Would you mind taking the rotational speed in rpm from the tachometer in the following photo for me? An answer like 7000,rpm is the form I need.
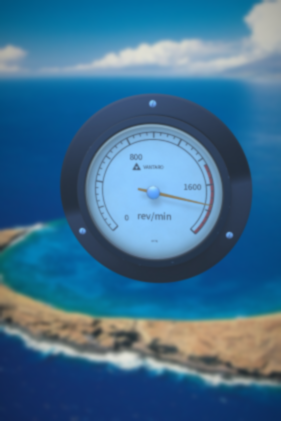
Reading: 1750,rpm
